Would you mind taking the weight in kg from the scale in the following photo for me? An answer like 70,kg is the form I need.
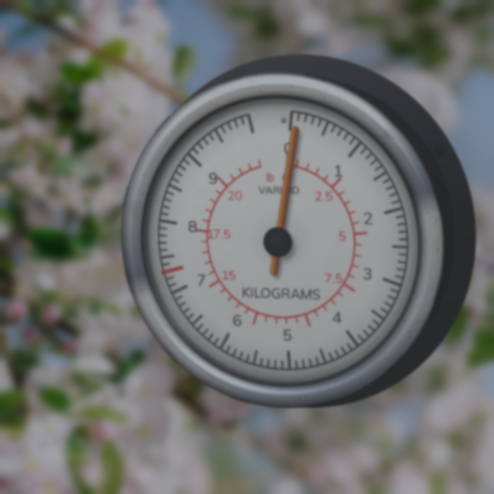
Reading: 0.1,kg
